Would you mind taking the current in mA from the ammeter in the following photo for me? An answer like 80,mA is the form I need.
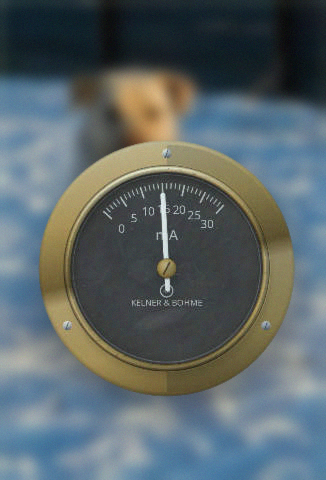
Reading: 15,mA
